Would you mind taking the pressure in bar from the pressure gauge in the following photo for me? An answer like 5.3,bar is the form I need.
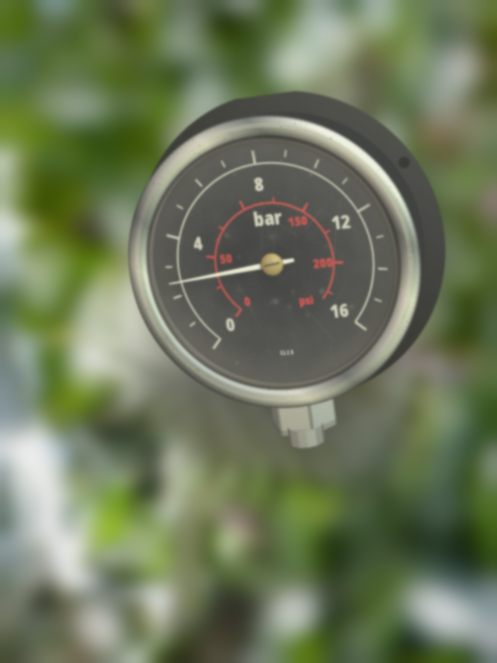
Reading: 2.5,bar
